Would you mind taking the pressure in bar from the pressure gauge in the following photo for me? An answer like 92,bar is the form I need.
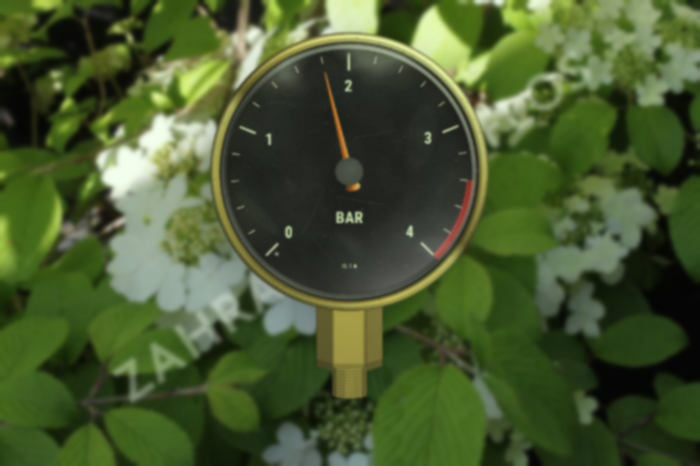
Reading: 1.8,bar
